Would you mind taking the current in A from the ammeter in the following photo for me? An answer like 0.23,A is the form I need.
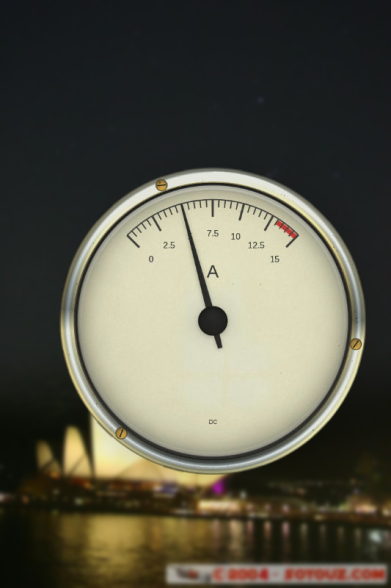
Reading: 5,A
